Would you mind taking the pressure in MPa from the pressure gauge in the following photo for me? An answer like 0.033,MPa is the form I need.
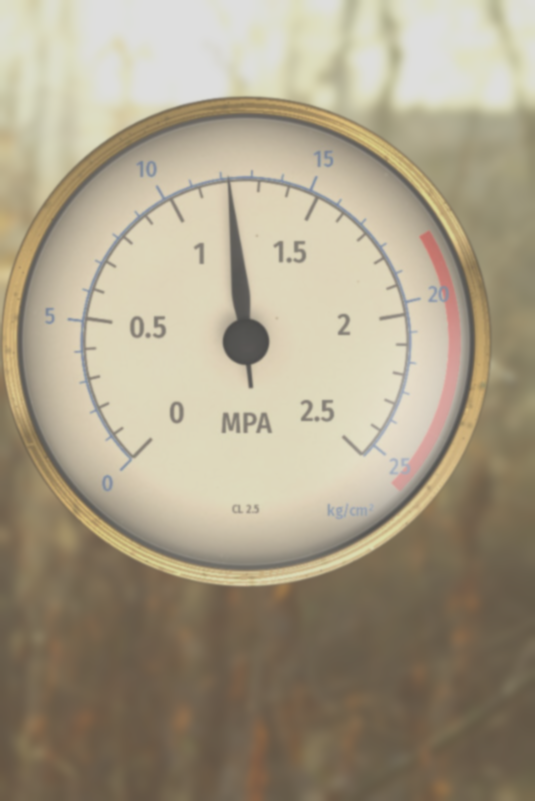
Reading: 1.2,MPa
